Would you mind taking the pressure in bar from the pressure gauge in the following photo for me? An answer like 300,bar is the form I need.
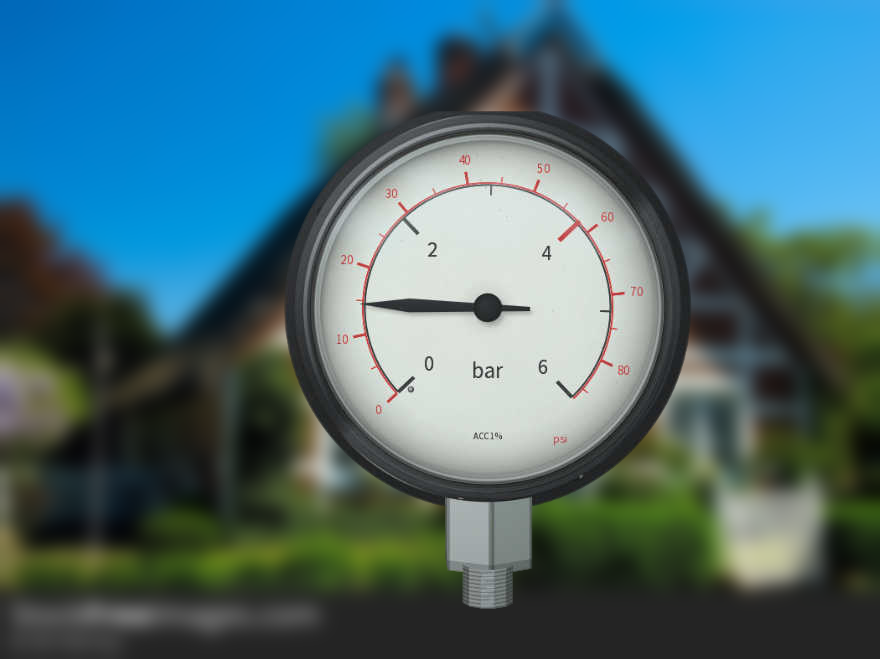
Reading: 1,bar
